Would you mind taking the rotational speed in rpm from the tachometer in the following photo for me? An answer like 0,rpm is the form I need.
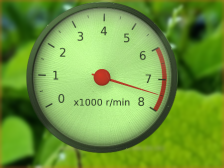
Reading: 7500,rpm
